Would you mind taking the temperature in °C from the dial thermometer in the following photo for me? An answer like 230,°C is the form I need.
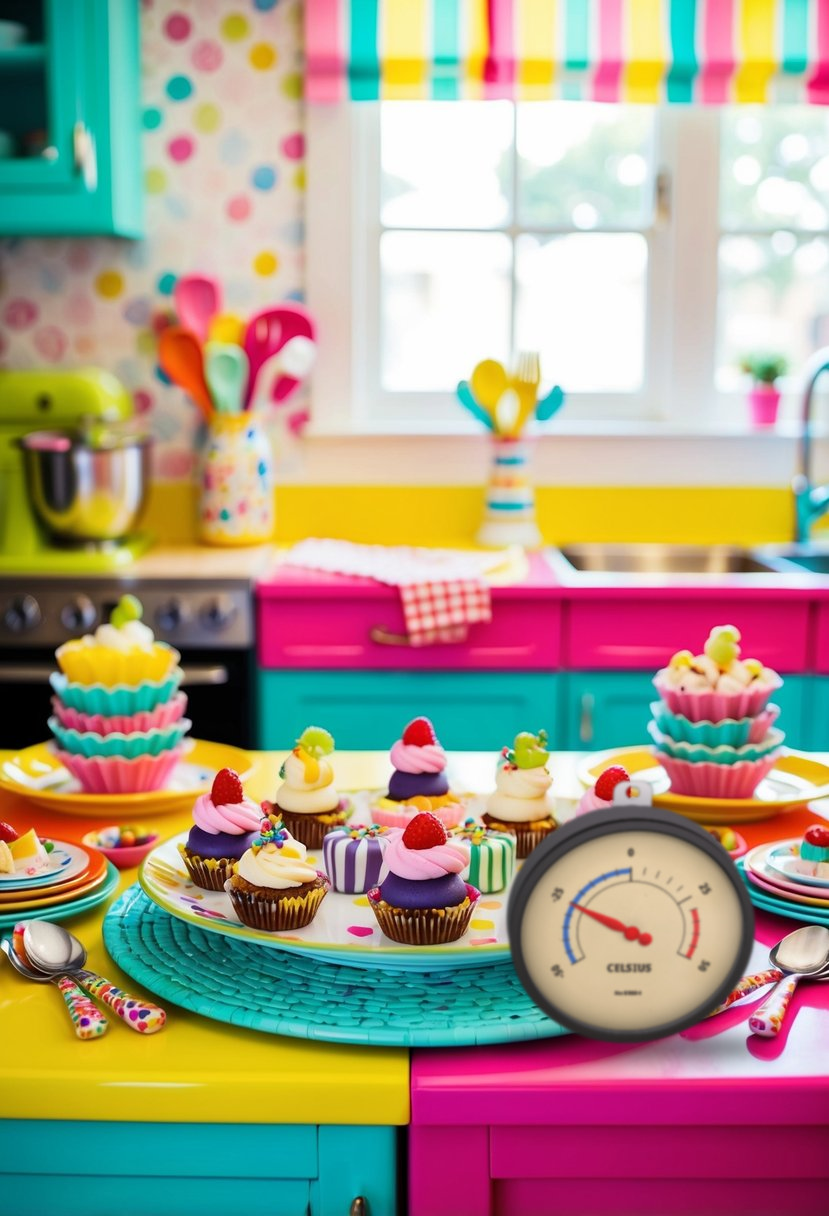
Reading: -25,°C
